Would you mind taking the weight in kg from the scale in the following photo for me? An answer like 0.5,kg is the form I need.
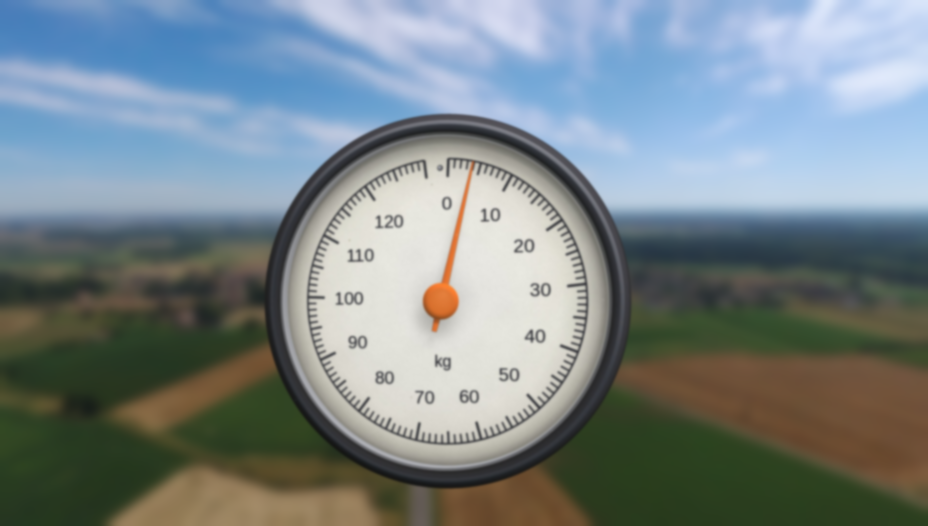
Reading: 4,kg
